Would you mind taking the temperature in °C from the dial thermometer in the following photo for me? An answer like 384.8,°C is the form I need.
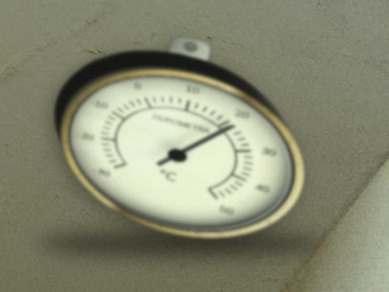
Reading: 20,°C
